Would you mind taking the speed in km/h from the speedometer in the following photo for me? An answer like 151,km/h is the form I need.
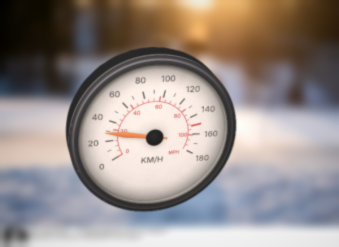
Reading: 30,km/h
